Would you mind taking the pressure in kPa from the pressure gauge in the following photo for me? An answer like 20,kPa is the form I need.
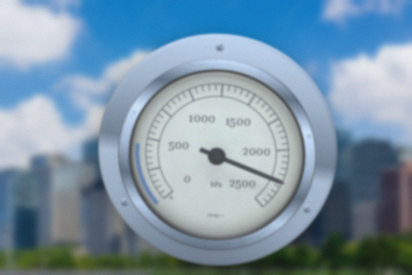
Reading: 2250,kPa
